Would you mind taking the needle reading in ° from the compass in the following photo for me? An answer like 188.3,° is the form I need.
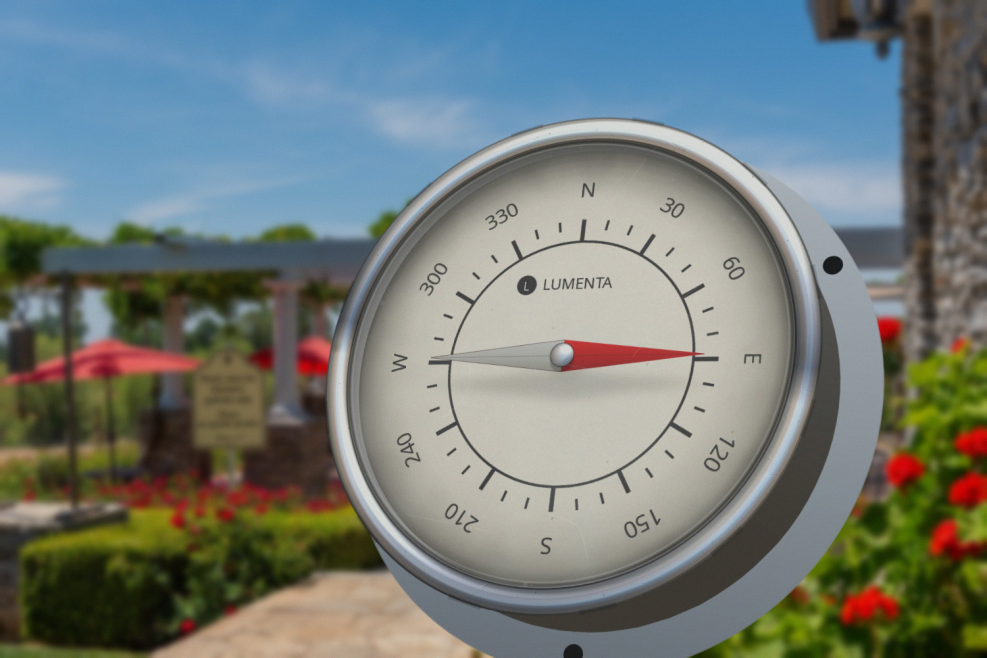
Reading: 90,°
